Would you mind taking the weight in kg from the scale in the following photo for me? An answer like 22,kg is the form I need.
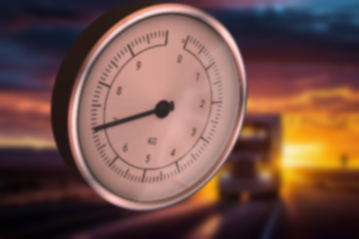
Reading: 7,kg
